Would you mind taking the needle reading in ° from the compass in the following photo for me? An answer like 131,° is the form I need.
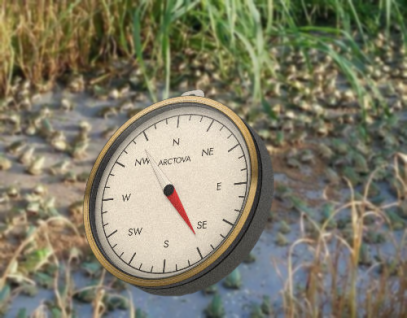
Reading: 145,°
